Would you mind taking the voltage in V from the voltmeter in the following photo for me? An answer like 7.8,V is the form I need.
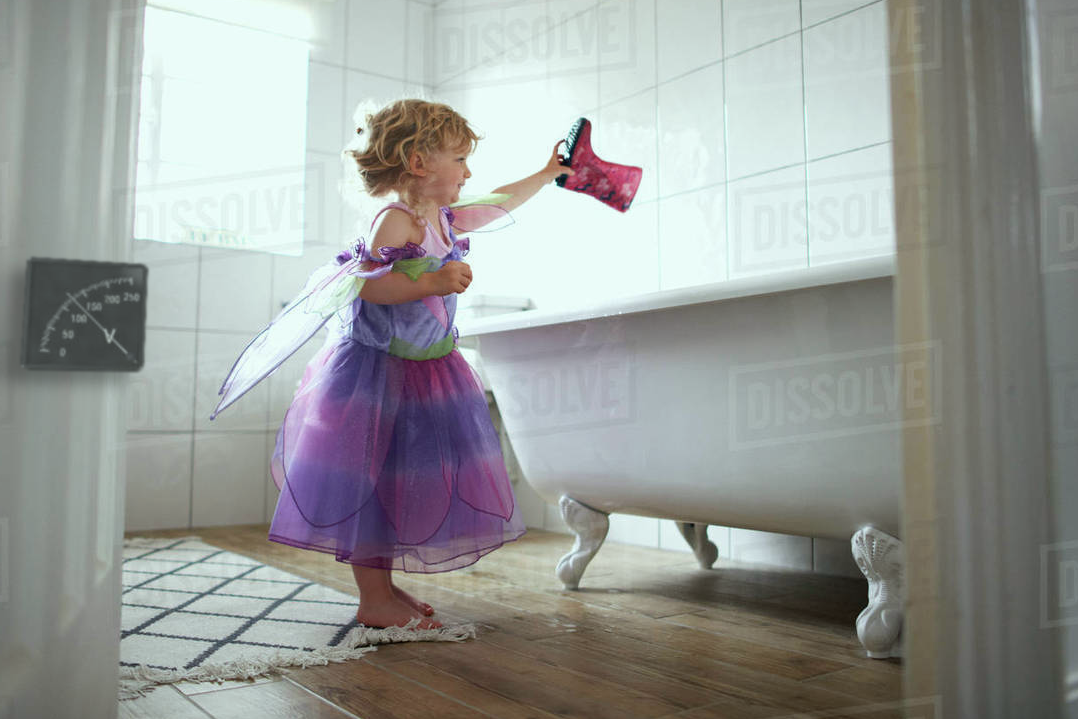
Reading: 125,V
